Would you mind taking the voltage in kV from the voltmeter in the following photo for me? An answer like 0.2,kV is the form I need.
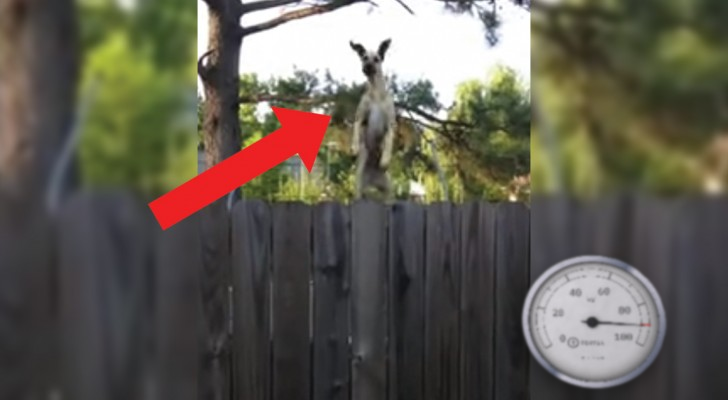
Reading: 90,kV
